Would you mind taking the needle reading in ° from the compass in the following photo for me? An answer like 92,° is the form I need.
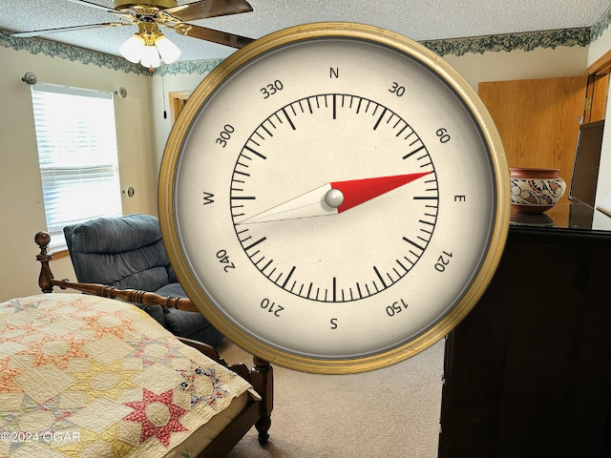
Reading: 75,°
